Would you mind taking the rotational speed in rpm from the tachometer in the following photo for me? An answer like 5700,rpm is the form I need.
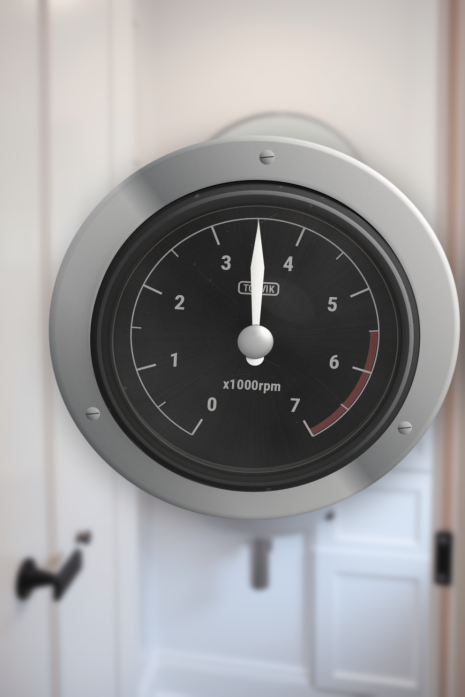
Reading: 3500,rpm
